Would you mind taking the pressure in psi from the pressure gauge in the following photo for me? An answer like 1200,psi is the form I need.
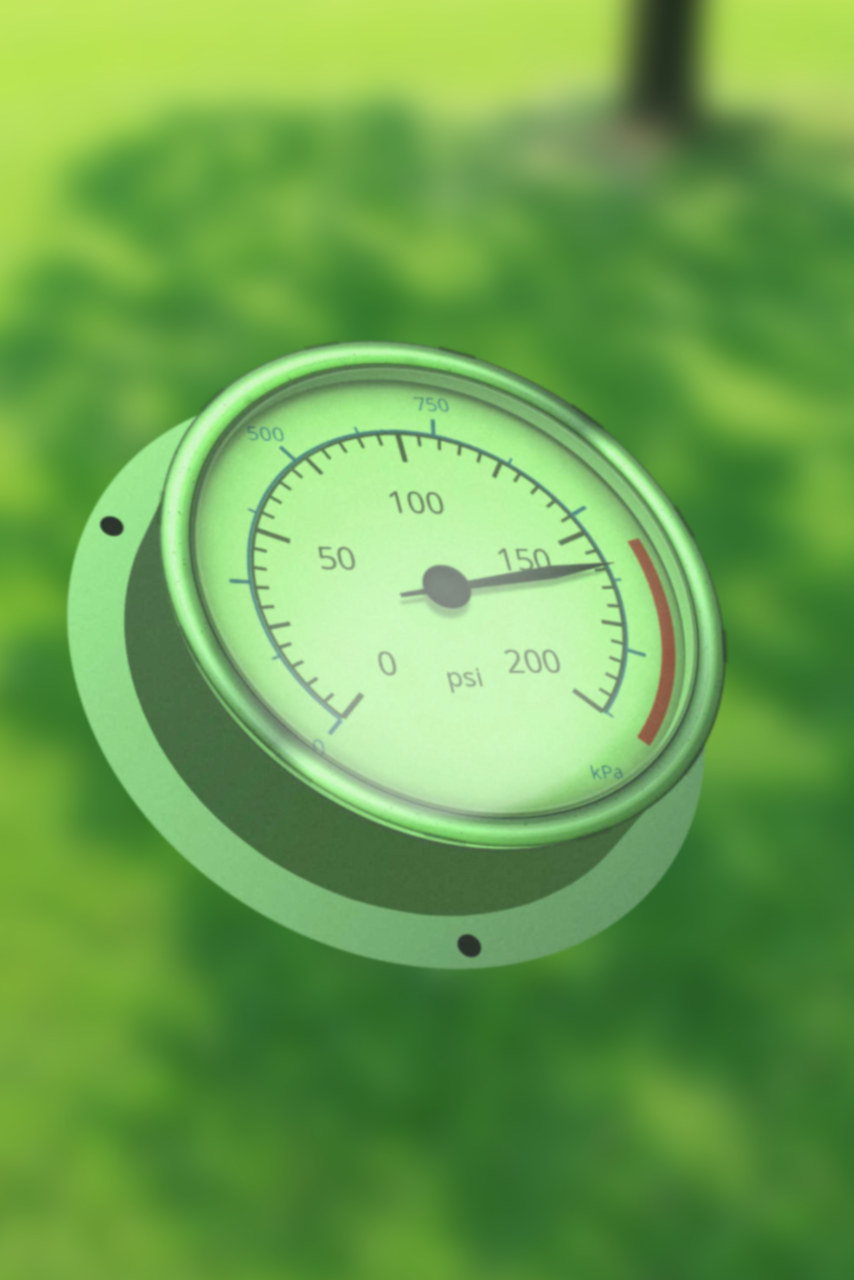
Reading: 160,psi
